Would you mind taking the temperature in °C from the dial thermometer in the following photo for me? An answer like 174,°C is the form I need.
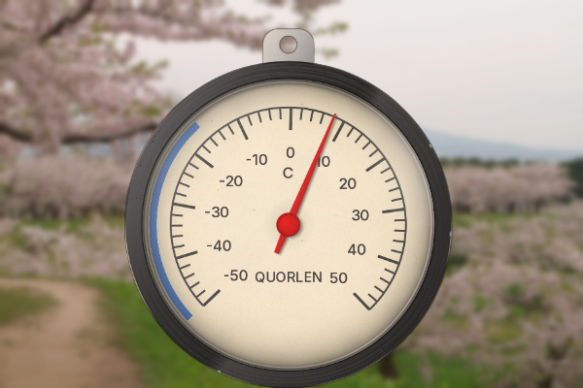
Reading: 8,°C
